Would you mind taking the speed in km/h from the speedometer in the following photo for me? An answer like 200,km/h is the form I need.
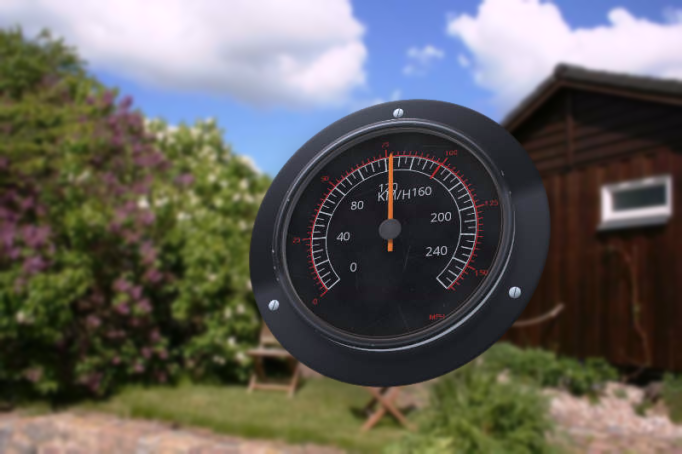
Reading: 125,km/h
